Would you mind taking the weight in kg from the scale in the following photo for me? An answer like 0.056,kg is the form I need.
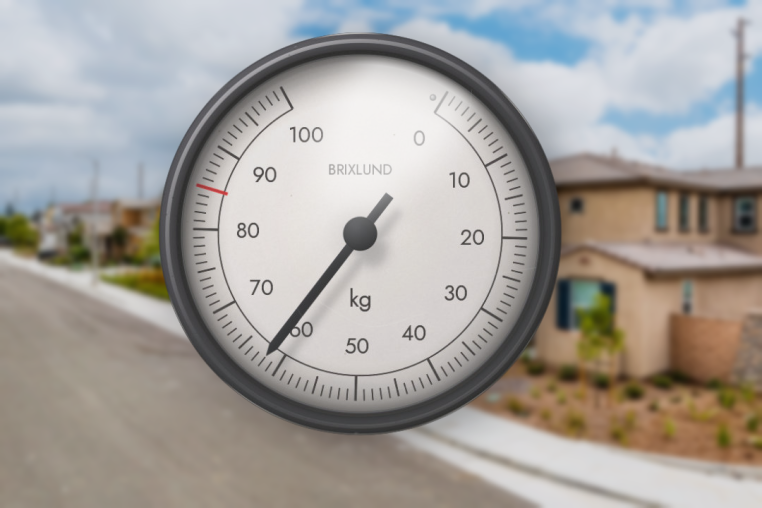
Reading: 62,kg
